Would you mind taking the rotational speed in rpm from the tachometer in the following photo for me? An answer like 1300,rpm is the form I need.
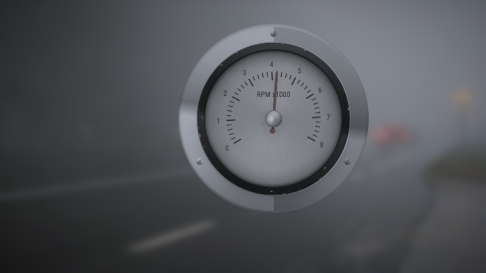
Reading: 4200,rpm
